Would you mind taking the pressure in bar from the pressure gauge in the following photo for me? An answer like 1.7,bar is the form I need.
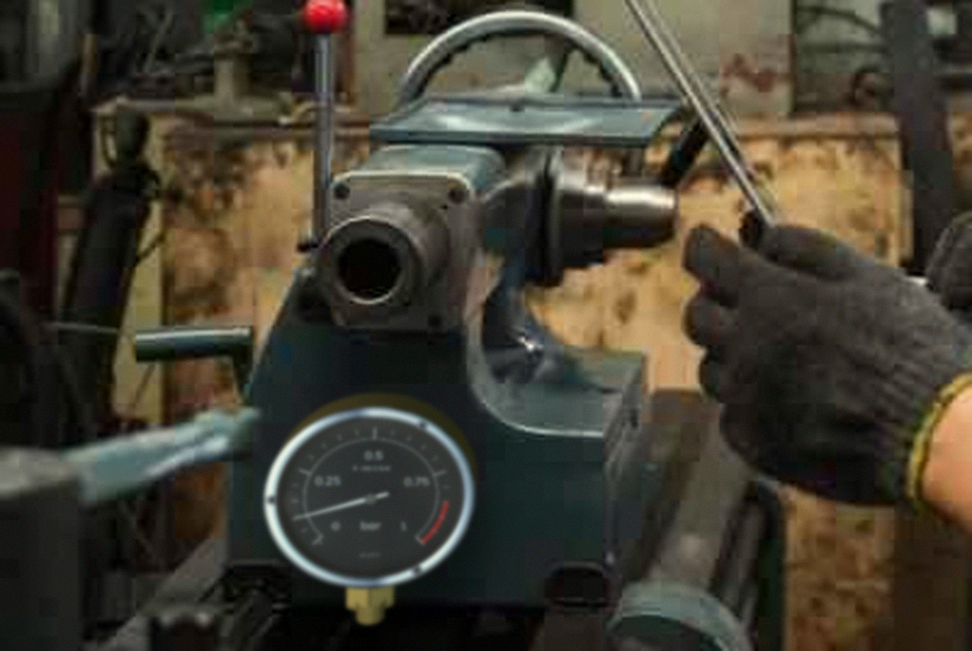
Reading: 0.1,bar
